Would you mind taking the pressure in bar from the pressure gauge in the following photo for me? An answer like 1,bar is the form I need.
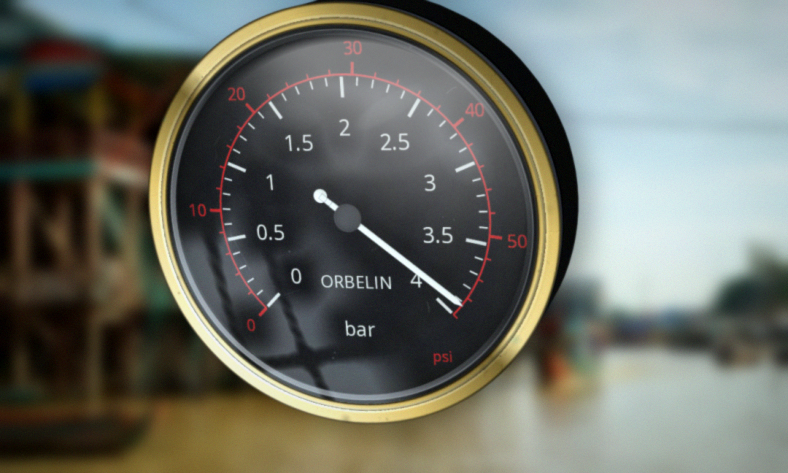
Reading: 3.9,bar
